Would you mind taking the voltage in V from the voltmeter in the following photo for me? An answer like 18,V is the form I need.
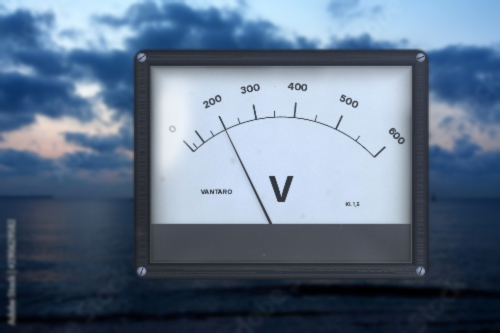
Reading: 200,V
